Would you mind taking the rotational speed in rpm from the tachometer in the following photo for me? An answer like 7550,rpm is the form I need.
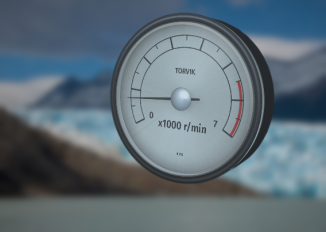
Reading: 750,rpm
